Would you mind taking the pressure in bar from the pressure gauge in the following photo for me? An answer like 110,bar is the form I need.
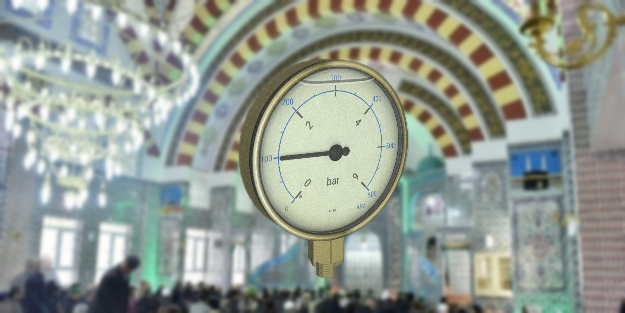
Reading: 1,bar
